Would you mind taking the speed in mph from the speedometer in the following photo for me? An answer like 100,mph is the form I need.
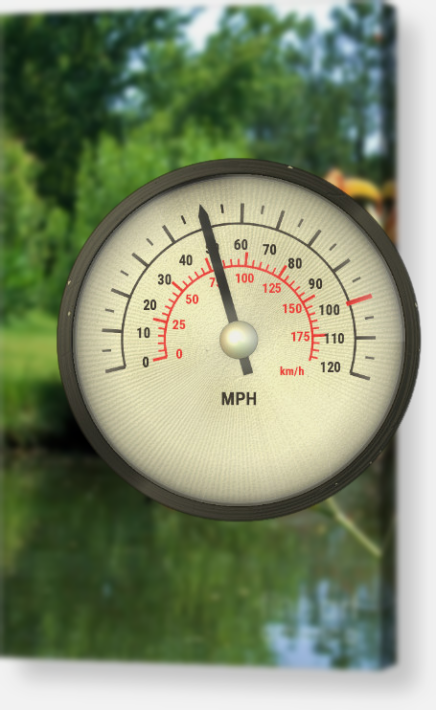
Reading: 50,mph
